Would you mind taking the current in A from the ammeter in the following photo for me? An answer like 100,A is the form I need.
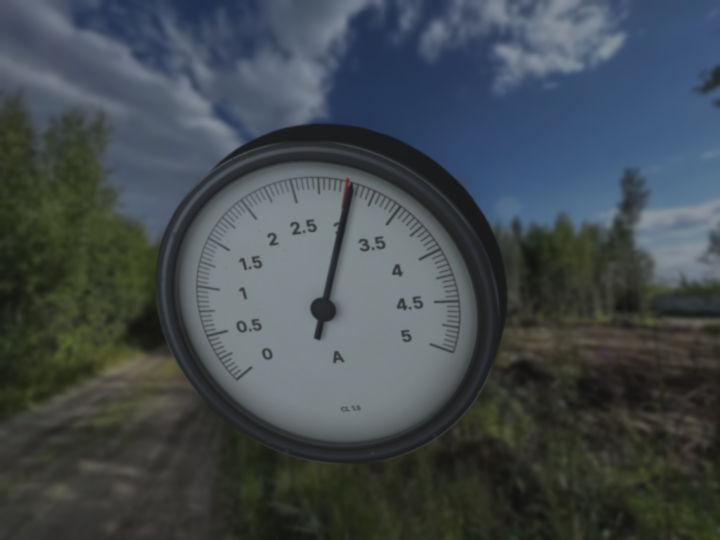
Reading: 3.05,A
